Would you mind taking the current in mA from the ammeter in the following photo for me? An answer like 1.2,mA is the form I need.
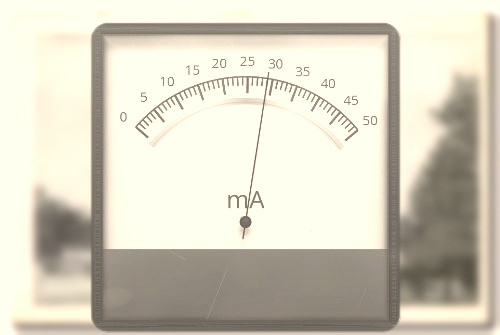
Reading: 29,mA
